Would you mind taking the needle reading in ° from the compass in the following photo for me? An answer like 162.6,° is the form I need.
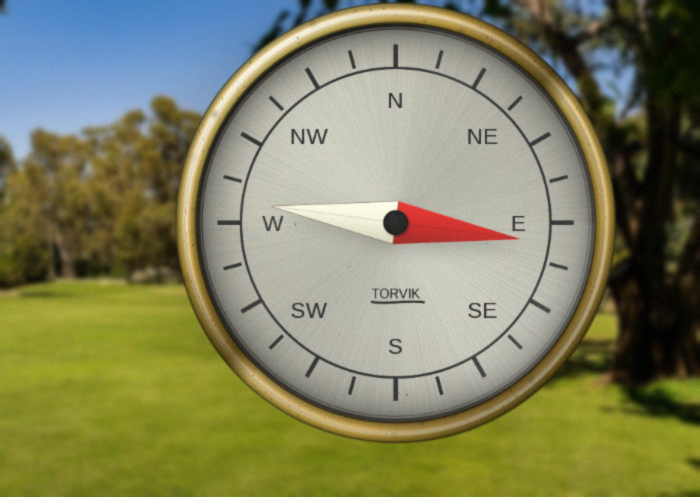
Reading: 97.5,°
